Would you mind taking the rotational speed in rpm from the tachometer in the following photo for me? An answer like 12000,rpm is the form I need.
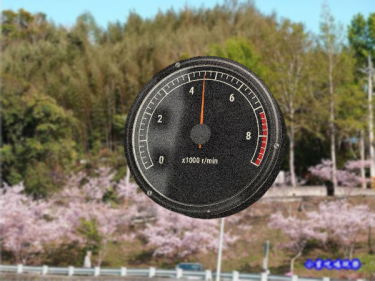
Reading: 4600,rpm
